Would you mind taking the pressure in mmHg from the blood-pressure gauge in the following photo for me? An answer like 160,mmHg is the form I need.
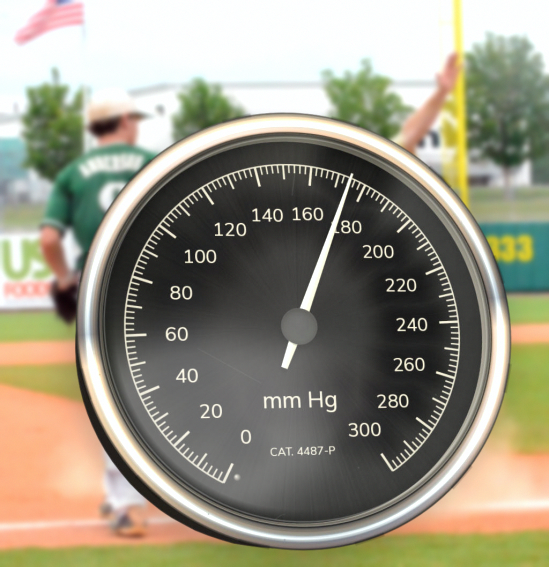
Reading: 174,mmHg
